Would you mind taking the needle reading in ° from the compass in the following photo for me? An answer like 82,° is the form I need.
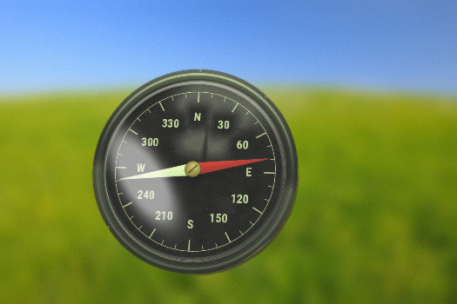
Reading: 80,°
